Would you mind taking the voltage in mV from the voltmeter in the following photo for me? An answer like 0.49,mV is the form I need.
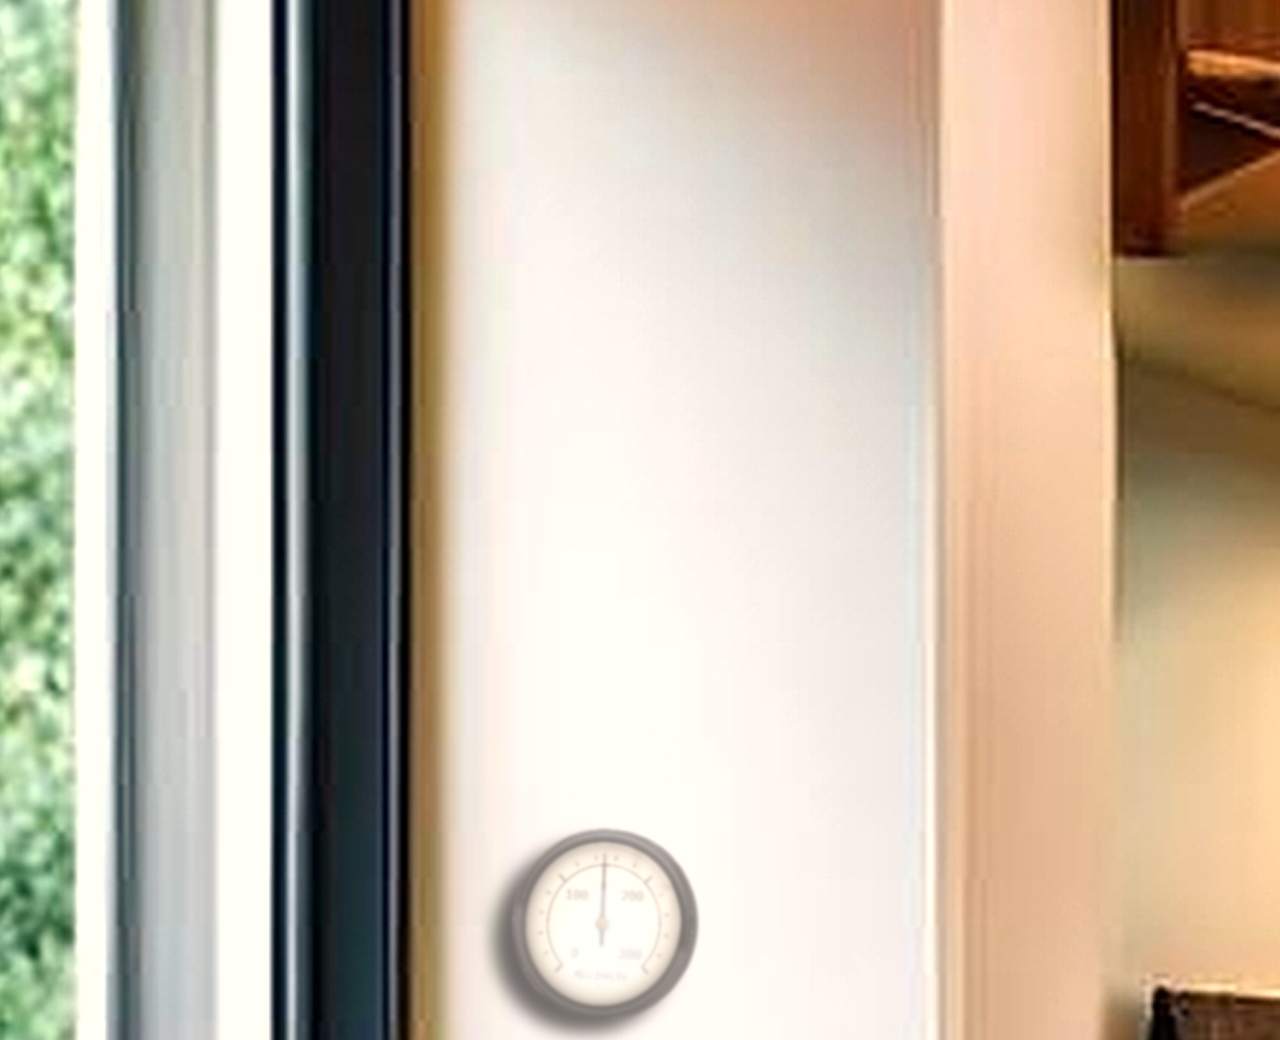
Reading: 150,mV
